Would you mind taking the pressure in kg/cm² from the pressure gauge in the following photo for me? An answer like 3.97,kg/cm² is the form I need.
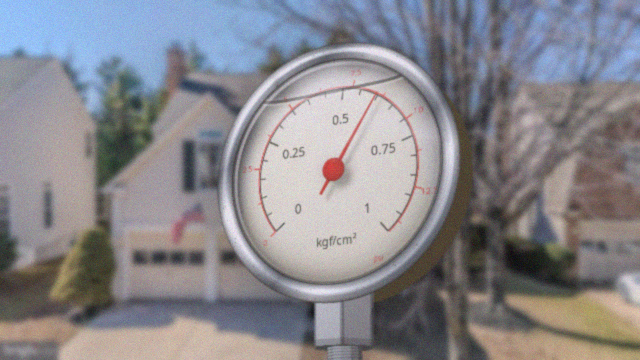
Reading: 0.6,kg/cm²
